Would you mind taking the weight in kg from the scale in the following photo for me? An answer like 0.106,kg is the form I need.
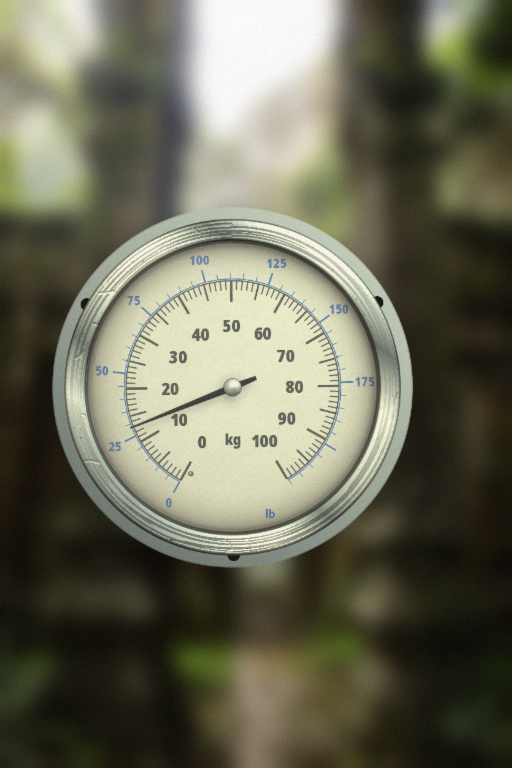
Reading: 13,kg
